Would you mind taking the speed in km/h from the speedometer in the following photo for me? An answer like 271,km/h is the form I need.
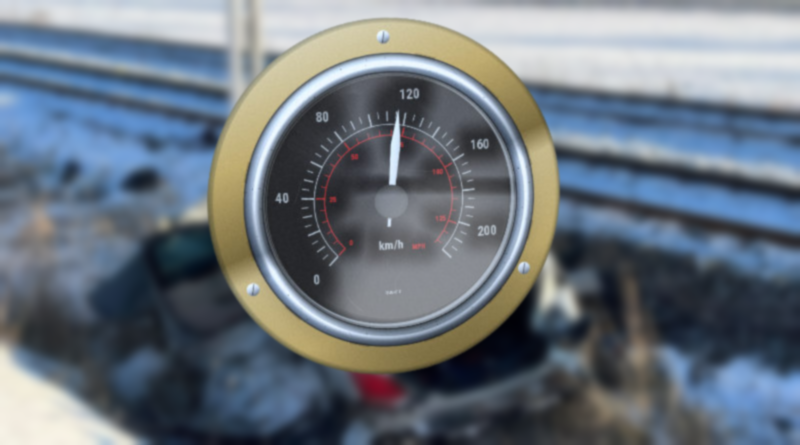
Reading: 115,km/h
